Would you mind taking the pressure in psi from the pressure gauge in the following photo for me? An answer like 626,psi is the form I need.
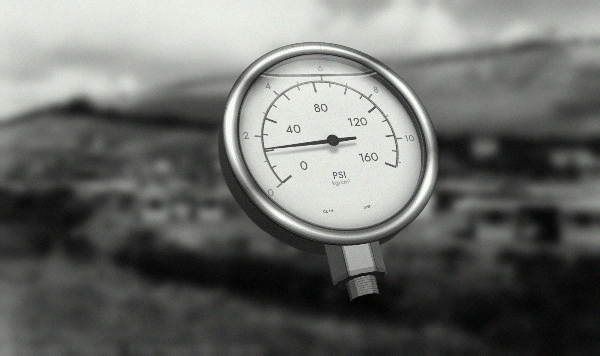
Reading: 20,psi
